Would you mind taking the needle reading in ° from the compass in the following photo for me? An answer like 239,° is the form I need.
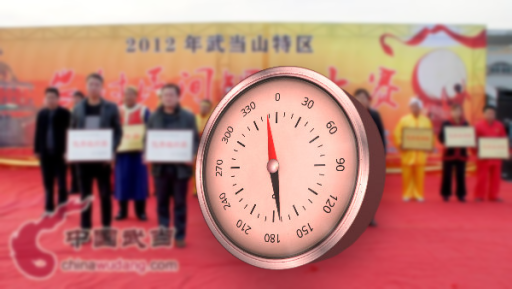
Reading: 350,°
